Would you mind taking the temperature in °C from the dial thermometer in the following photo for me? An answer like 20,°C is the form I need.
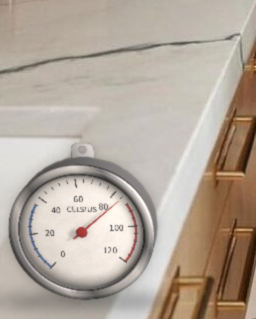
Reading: 84,°C
